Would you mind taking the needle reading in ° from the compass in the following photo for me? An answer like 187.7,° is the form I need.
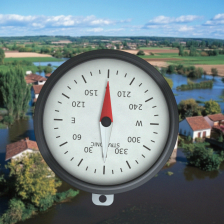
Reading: 180,°
